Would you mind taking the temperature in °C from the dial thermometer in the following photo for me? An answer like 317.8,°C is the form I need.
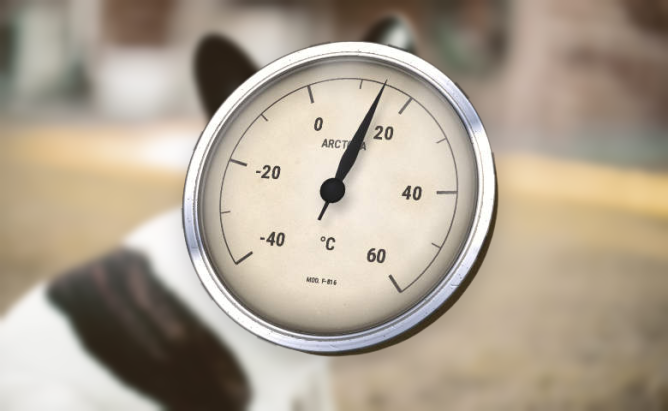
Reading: 15,°C
